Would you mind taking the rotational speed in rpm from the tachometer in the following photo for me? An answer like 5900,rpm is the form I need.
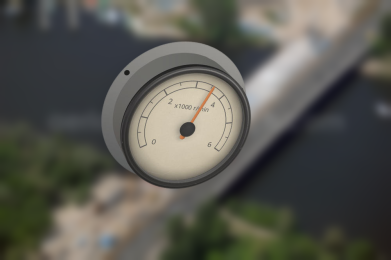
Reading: 3500,rpm
